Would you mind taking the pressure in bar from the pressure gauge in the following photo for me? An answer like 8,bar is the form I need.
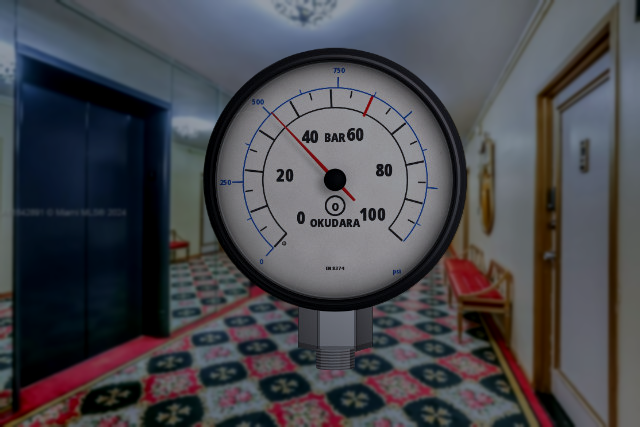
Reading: 35,bar
